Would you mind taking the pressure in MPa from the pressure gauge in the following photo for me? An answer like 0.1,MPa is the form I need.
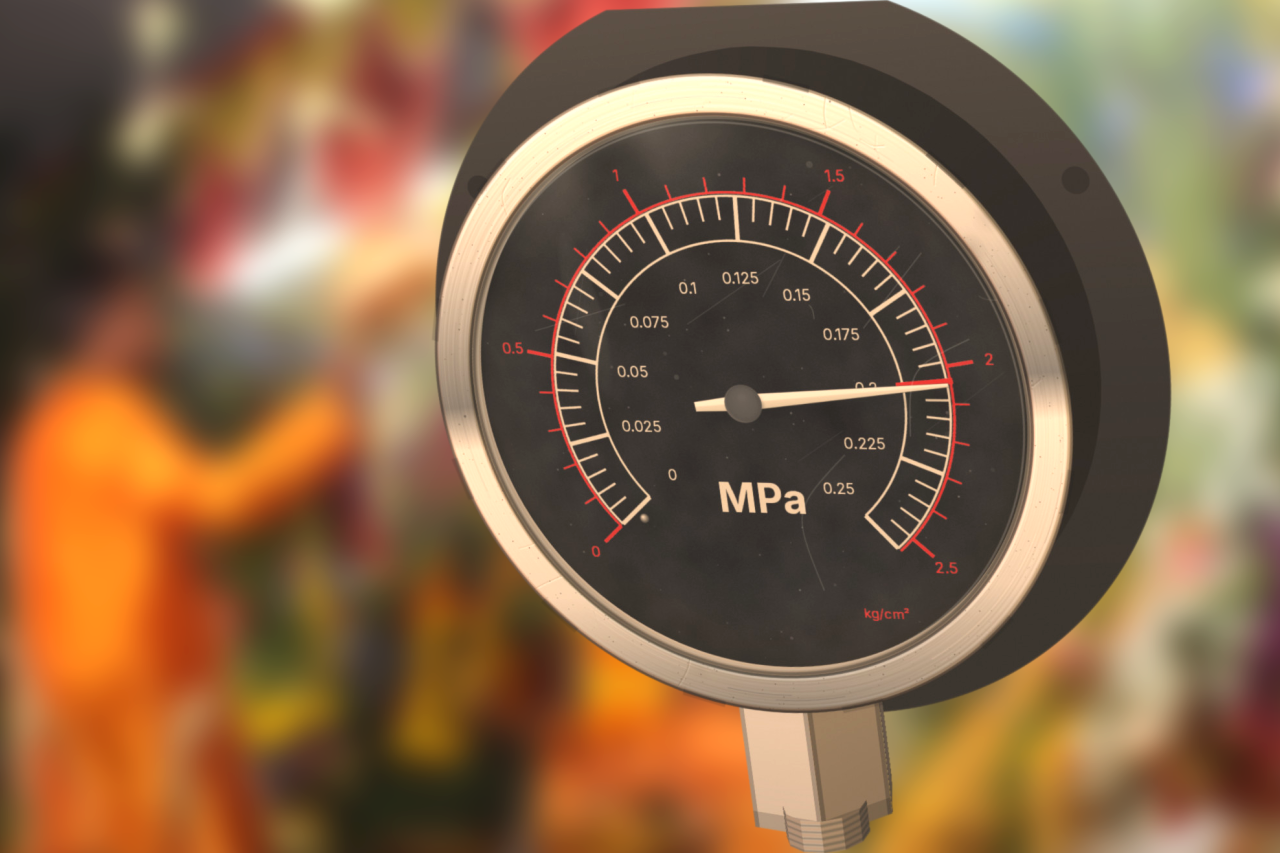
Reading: 0.2,MPa
